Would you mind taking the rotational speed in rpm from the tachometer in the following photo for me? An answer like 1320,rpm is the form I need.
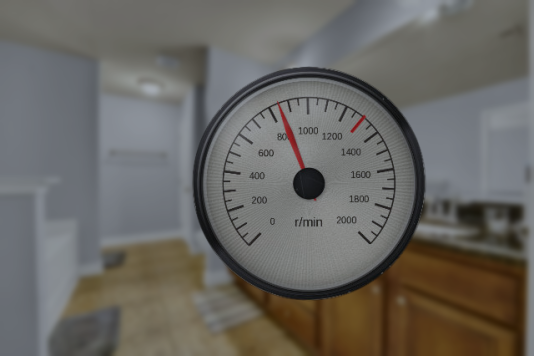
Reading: 850,rpm
